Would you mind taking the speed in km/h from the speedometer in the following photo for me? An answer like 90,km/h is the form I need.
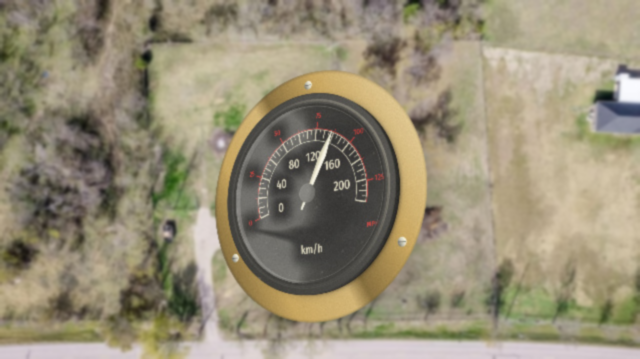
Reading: 140,km/h
